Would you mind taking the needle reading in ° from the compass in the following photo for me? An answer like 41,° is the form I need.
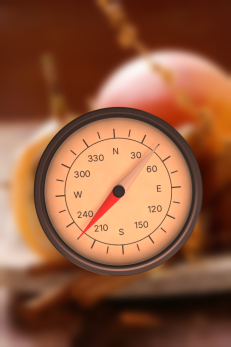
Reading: 225,°
